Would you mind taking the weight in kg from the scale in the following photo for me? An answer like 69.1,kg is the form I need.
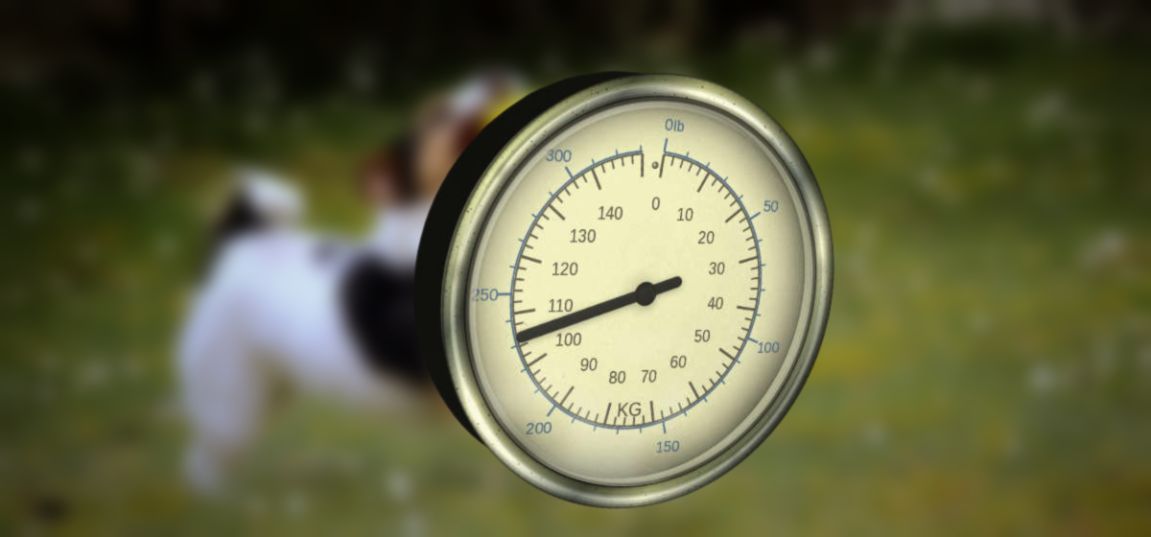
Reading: 106,kg
